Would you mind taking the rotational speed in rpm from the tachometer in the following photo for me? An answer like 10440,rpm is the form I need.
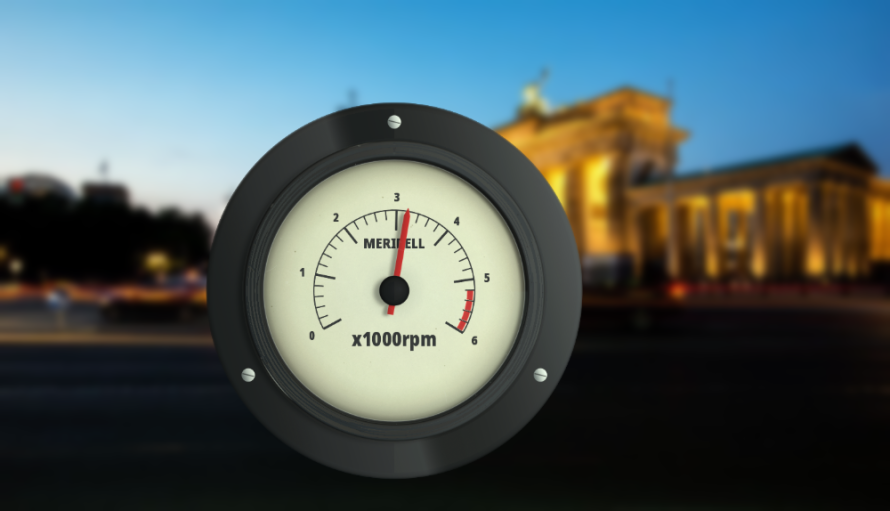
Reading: 3200,rpm
